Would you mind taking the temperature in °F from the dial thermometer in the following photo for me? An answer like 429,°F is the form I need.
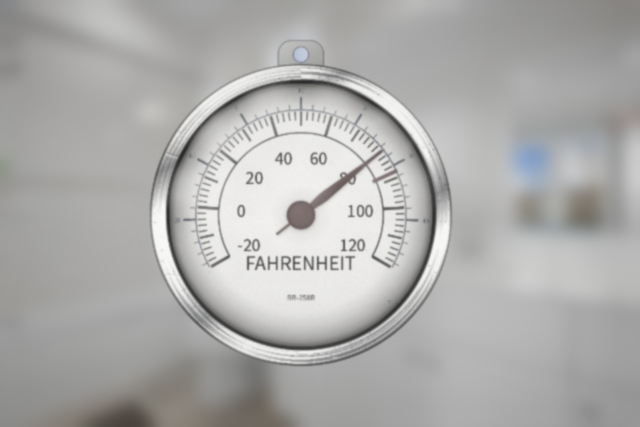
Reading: 80,°F
